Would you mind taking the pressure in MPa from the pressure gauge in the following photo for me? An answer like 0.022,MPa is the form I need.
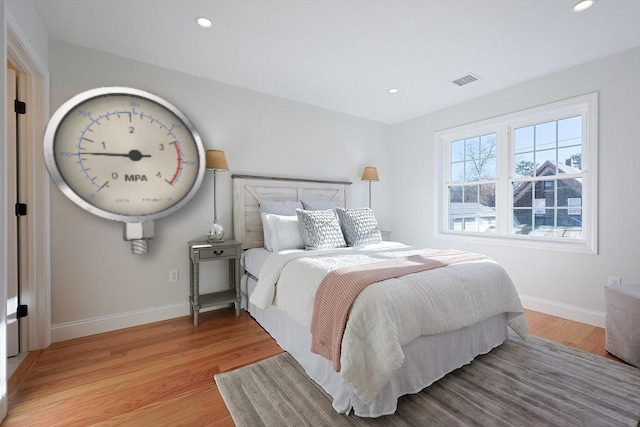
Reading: 0.7,MPa
